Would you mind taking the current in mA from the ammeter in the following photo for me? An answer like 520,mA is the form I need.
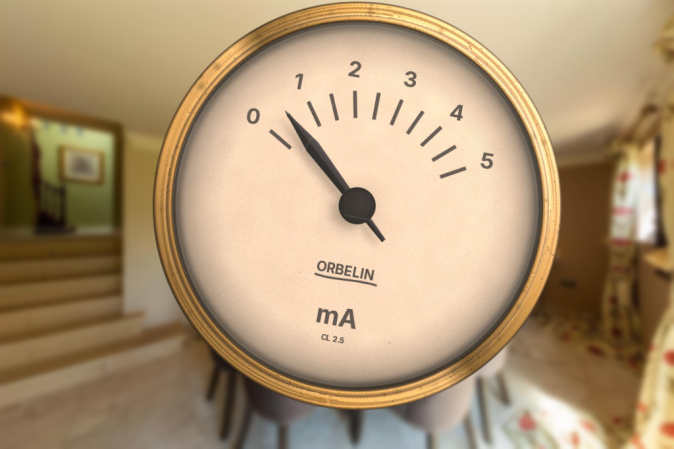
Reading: 0.5,mA
